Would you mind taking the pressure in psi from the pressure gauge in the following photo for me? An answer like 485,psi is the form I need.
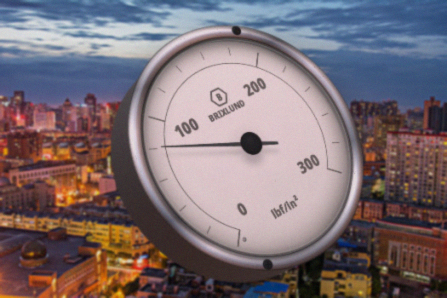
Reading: 80,psi
